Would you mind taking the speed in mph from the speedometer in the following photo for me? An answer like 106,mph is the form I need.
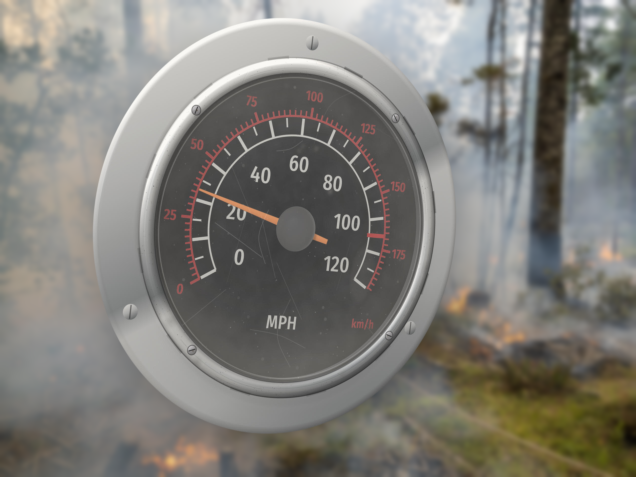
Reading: 22.5,mph
